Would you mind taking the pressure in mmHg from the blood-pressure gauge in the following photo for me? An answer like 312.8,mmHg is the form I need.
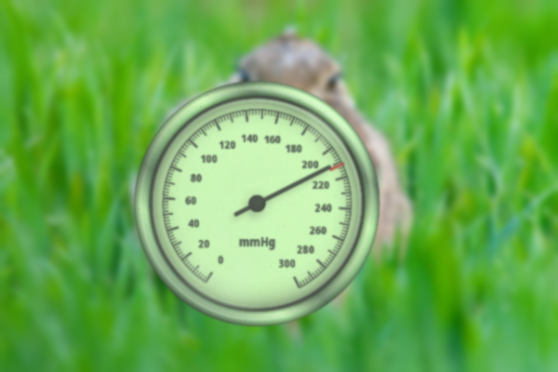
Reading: 210,mmHg
